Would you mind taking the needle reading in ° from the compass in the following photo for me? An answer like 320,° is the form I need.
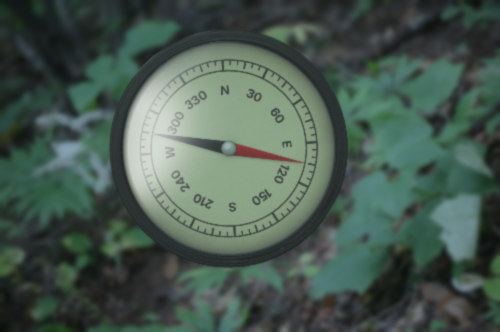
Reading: 105,°
